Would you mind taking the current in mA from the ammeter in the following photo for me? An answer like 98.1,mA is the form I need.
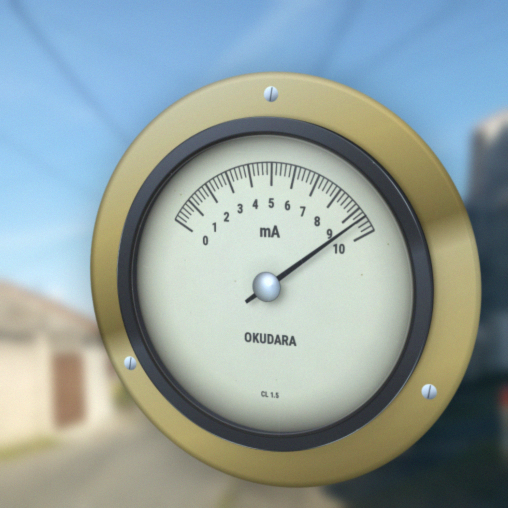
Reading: 9.4,mA
